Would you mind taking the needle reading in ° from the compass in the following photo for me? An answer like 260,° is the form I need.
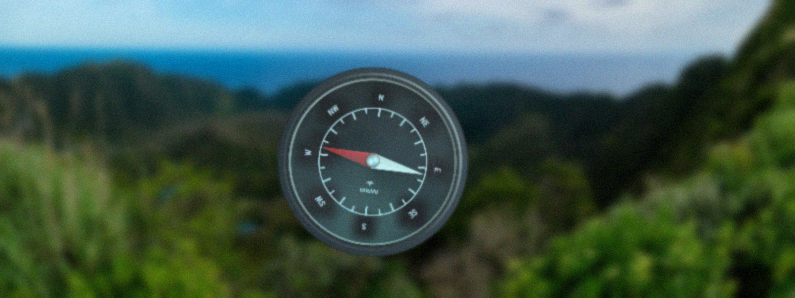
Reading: 277.5,°
